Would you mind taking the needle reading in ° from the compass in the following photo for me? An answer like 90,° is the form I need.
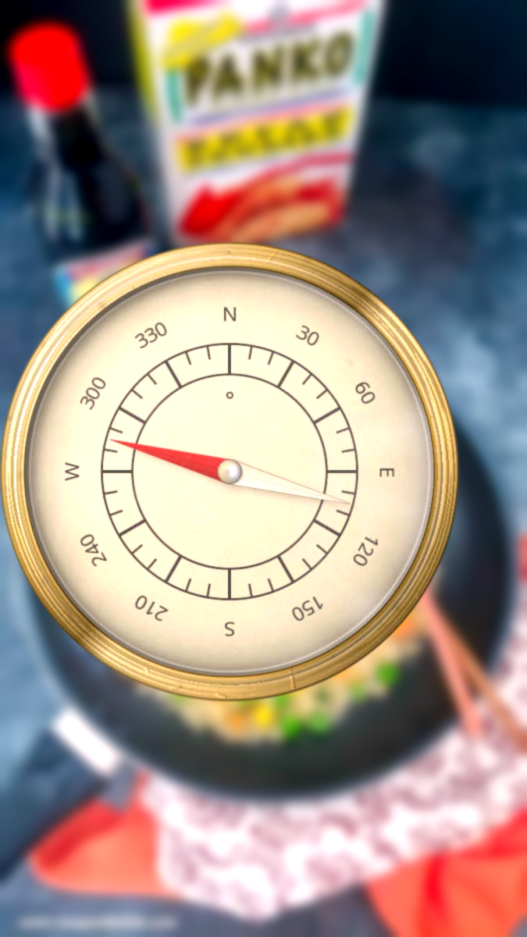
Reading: 285,°
